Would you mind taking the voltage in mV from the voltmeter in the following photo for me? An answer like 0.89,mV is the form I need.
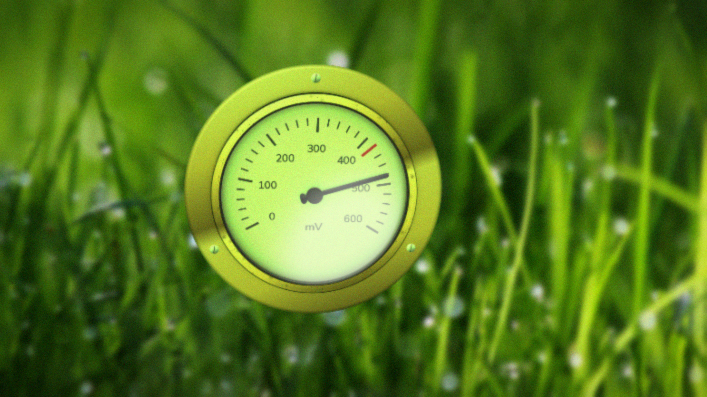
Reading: 480,mV
